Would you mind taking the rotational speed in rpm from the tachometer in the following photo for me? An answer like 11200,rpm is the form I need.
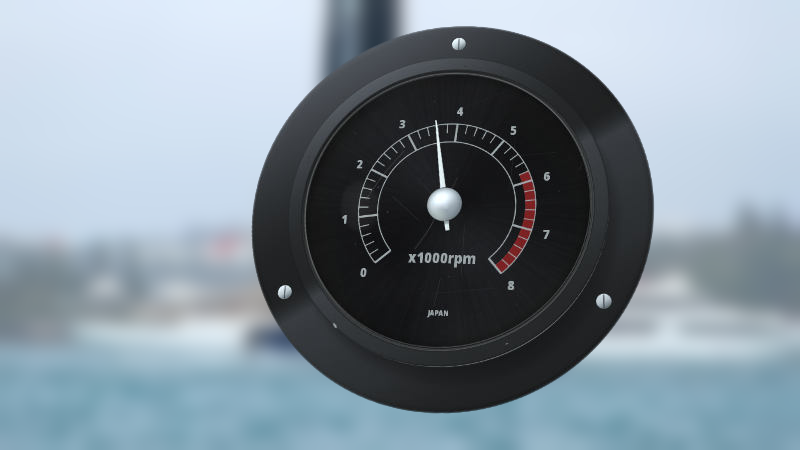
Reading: 3600,rpm
